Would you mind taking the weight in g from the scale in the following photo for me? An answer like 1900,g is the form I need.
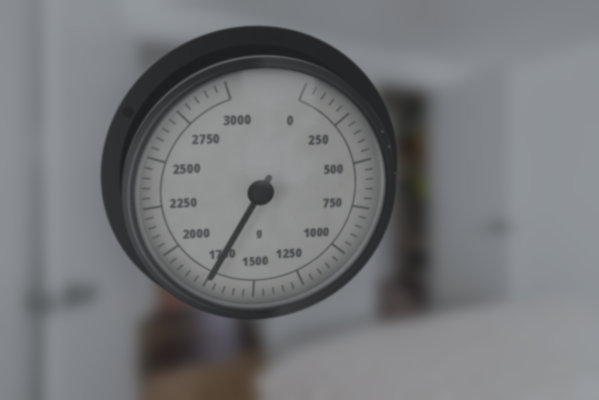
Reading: 1750,g
